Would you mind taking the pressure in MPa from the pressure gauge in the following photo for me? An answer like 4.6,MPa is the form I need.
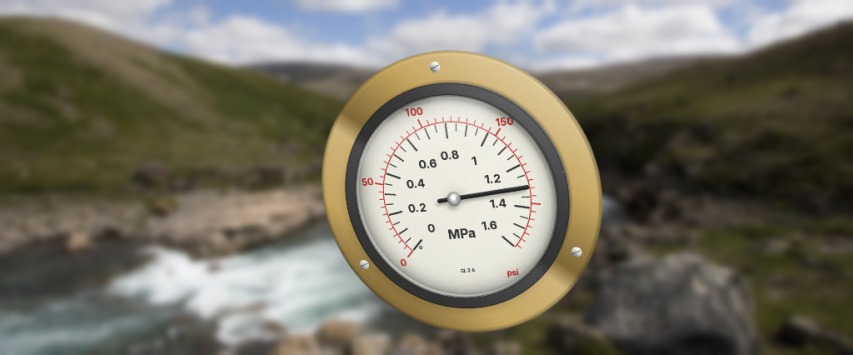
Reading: 1.3,MPa
